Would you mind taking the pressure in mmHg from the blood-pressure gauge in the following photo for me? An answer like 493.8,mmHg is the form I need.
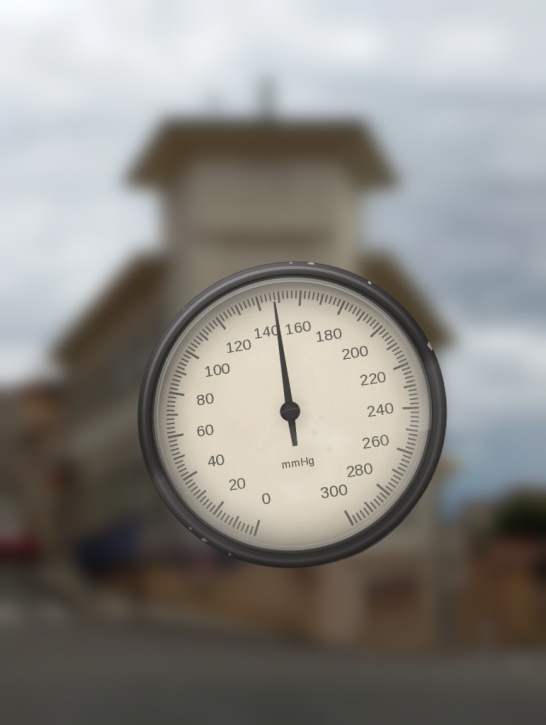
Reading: 148,mmHg
